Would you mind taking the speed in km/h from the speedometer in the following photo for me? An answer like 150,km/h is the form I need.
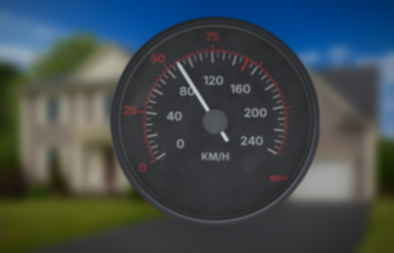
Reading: 90,km/h
